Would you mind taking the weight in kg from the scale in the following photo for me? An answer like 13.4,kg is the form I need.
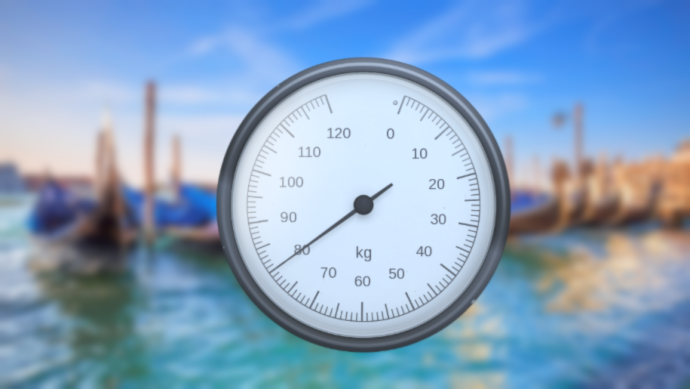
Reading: 80,kg
